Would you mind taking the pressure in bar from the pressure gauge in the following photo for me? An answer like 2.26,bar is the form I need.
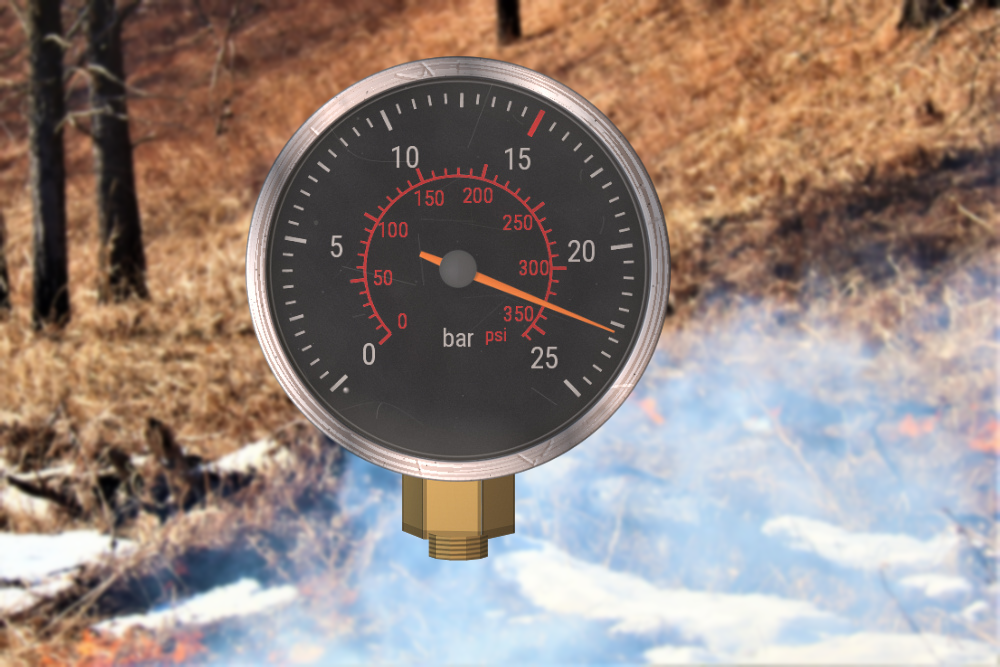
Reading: 22.75,bar
